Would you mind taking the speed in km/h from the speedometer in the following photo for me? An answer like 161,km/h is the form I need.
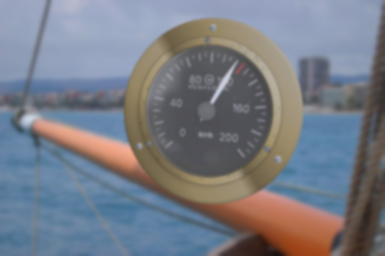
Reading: 120,km/h
